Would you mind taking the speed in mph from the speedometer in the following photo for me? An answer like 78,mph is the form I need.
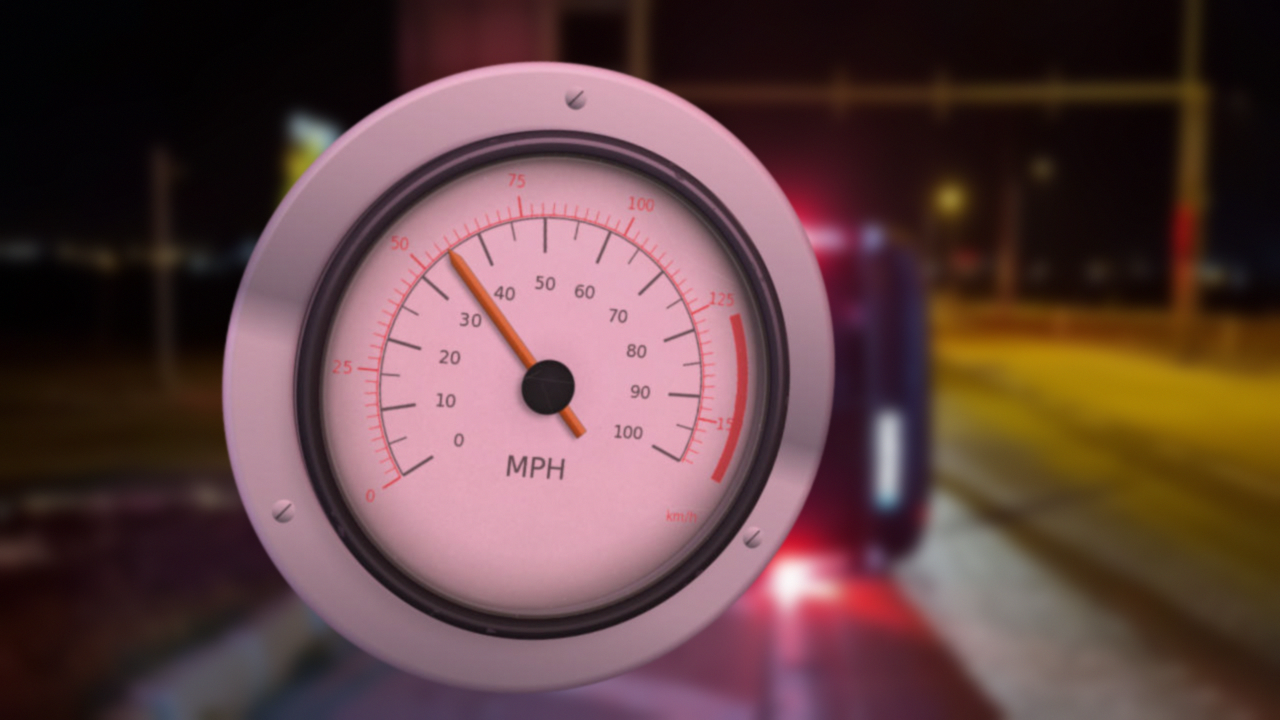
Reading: 35,mph
